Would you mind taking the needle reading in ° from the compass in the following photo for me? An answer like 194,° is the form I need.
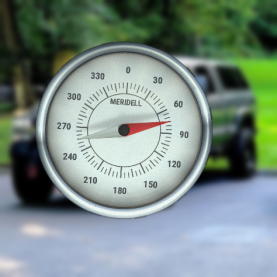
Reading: 75,°
